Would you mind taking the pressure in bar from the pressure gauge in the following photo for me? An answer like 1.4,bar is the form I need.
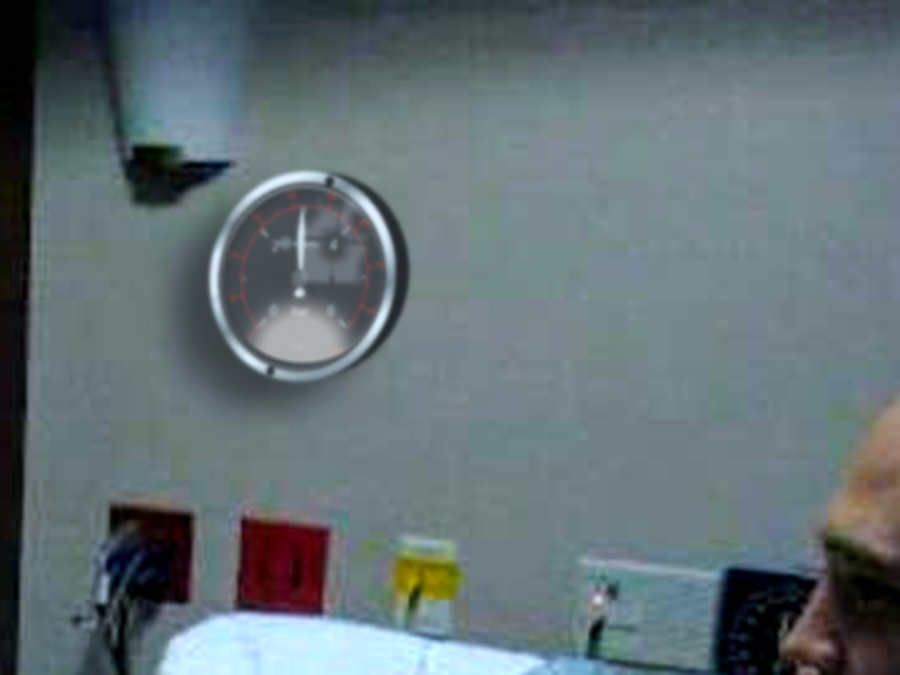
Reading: 3,bar
